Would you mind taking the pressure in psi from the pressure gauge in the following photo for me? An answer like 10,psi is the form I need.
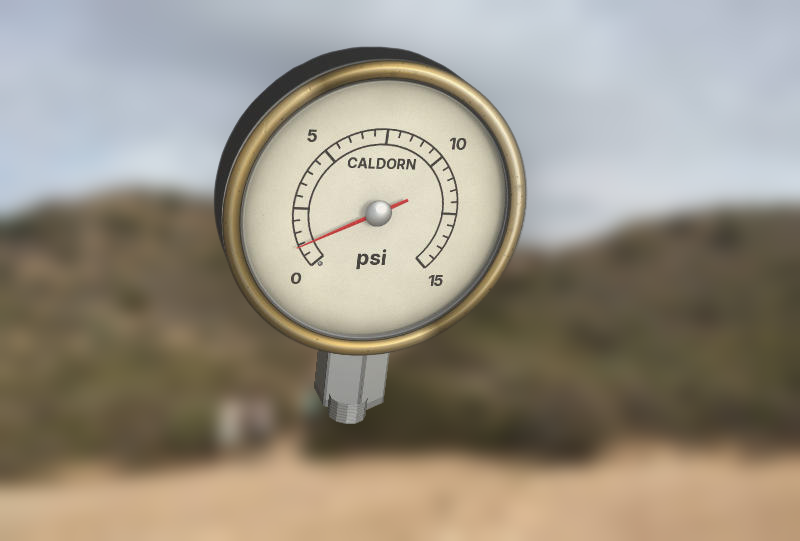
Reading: 1,psi
